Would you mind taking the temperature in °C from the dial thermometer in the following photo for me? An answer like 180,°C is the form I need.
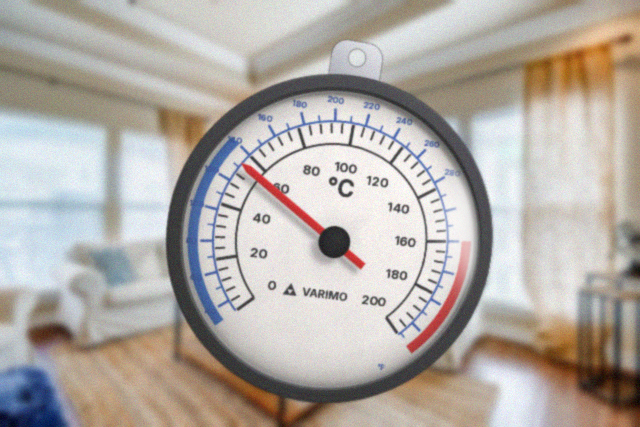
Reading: 56,°C
